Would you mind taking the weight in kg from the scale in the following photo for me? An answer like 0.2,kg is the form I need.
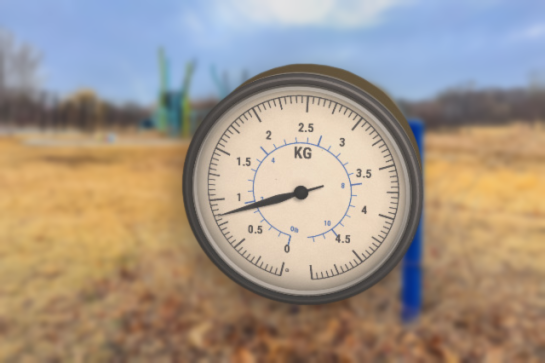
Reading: 0.85,kg
